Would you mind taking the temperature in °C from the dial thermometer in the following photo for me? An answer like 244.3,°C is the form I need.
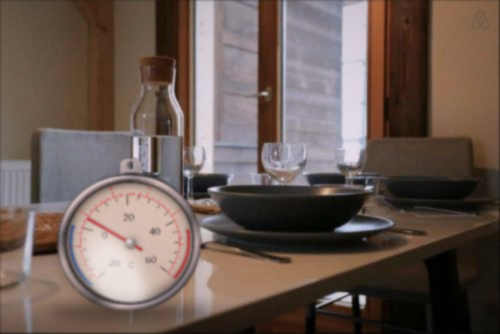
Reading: 4,°C
